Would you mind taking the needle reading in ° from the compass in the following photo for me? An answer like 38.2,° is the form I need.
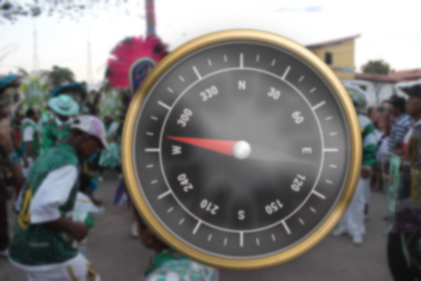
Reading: 280,°
